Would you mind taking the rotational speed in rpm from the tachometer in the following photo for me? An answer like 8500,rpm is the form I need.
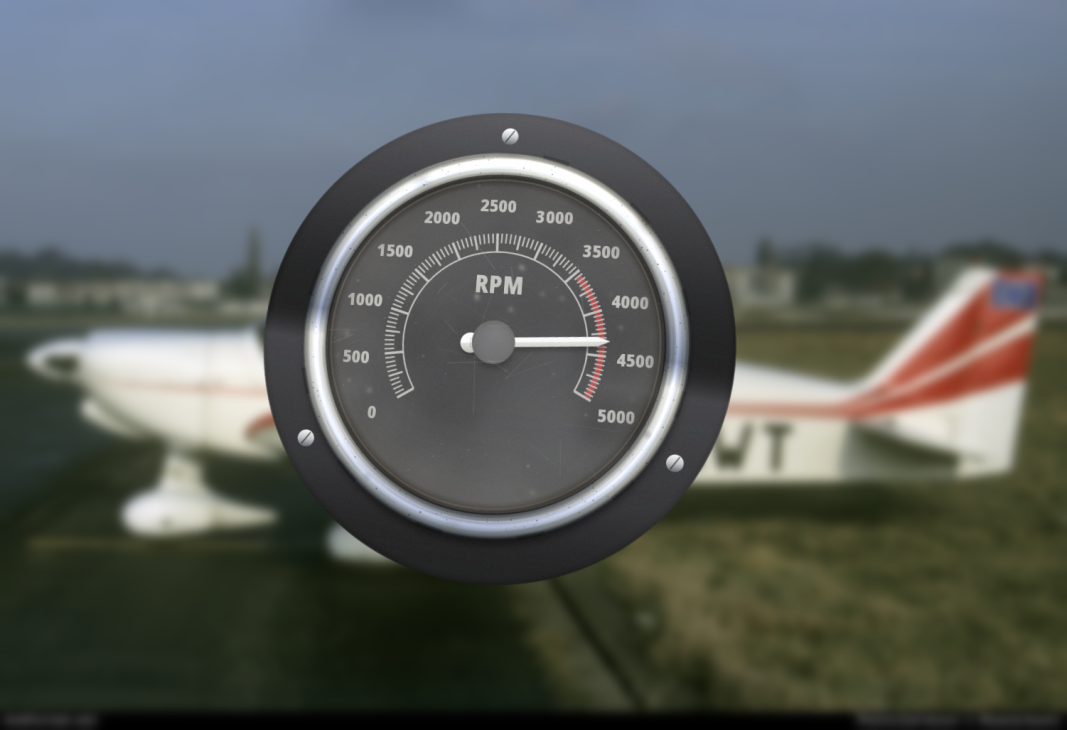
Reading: 4350,rpm
